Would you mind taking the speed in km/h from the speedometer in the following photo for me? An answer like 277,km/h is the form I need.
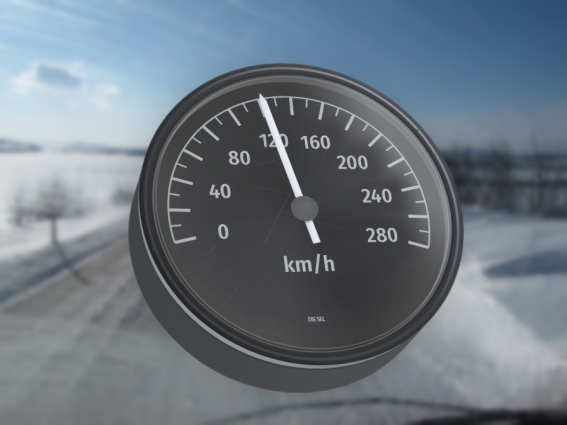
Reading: 120,km/h
